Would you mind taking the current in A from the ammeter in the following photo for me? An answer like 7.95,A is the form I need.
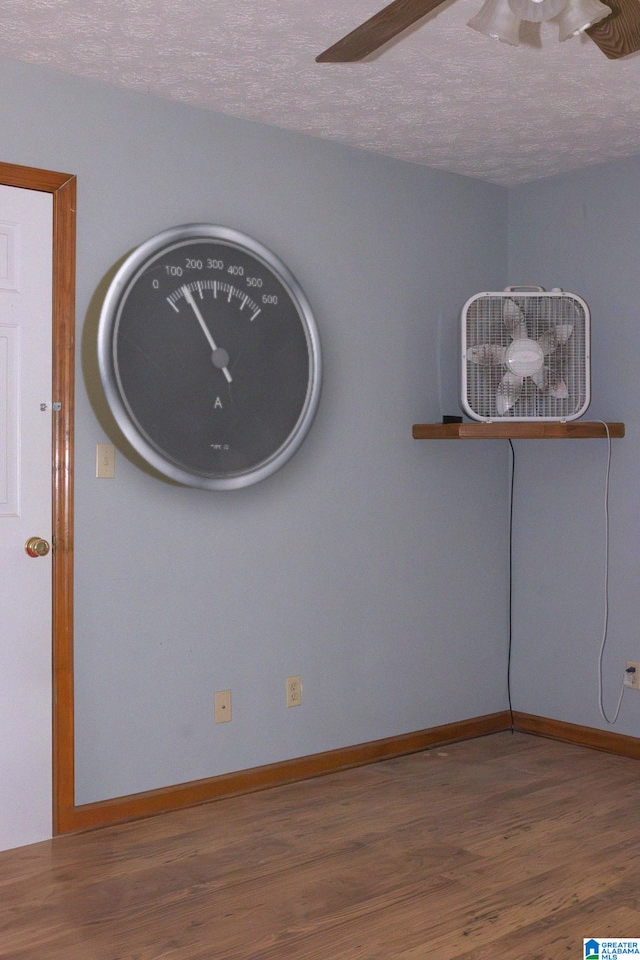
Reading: 100,A
